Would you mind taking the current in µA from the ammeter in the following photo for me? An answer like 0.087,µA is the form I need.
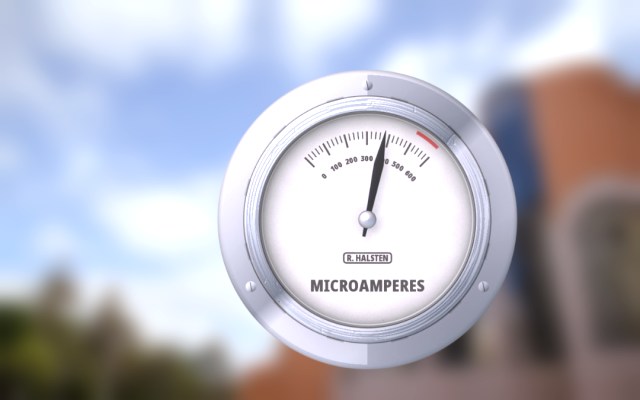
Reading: 380,µA
